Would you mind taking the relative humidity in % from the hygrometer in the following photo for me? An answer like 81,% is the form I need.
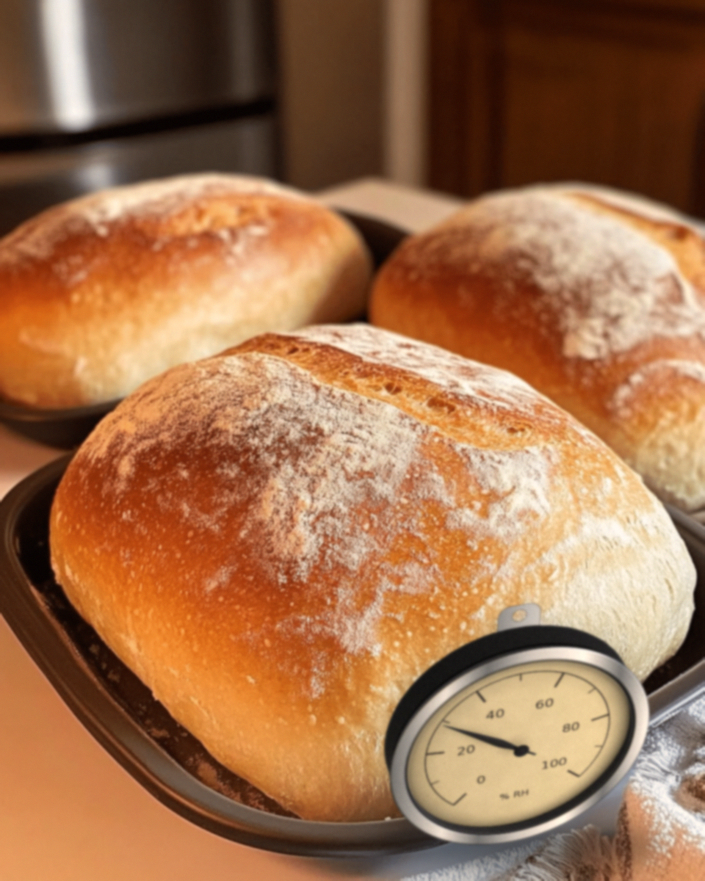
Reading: 30,%
